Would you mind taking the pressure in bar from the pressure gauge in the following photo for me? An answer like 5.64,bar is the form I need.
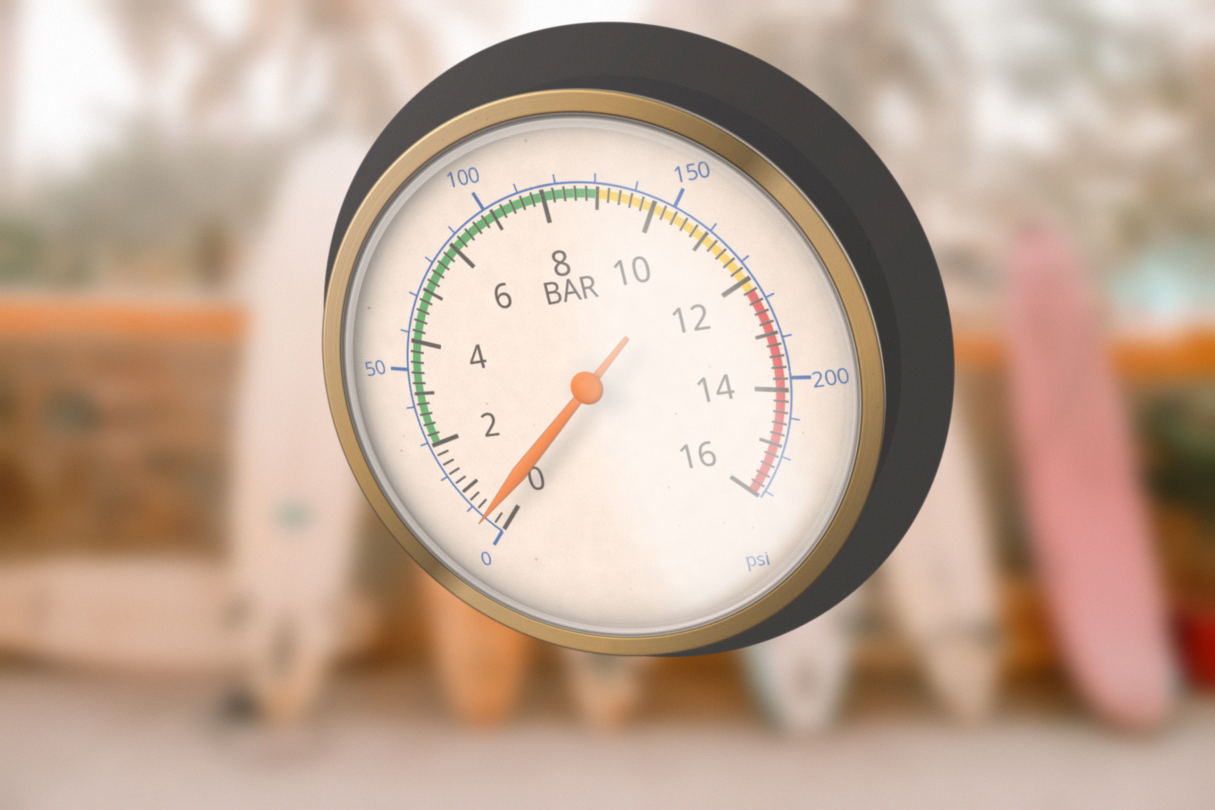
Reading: 0.4,bar
